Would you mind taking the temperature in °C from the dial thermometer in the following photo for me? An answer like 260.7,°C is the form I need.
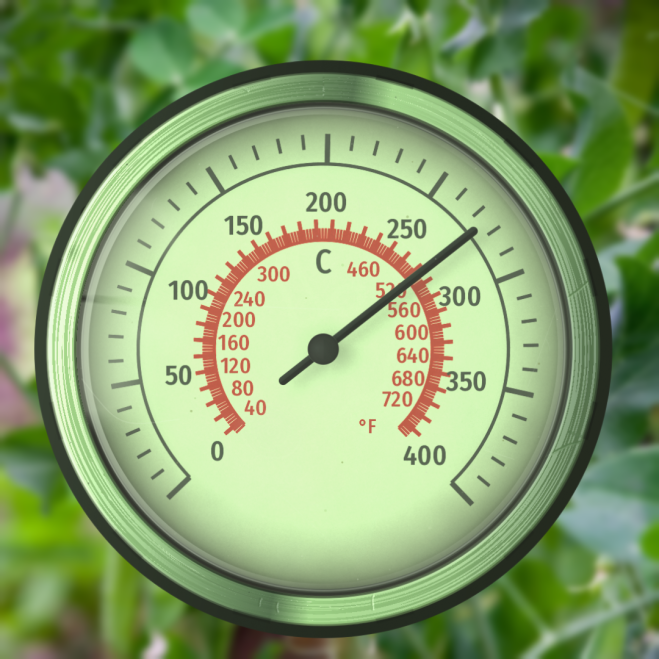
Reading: 275,°C
